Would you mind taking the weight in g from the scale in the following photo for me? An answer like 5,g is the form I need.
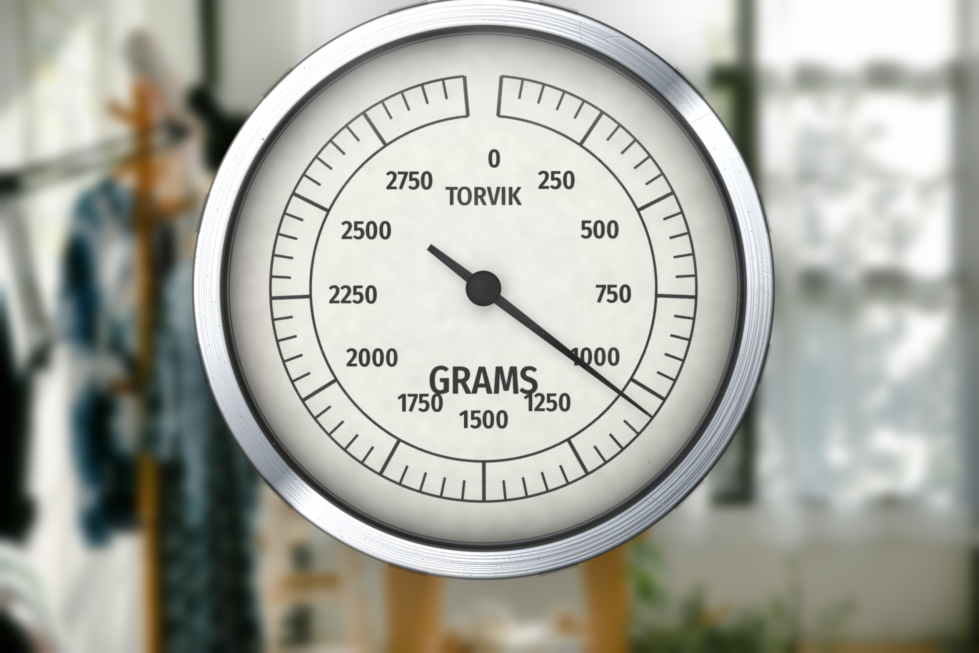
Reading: 1050,g
